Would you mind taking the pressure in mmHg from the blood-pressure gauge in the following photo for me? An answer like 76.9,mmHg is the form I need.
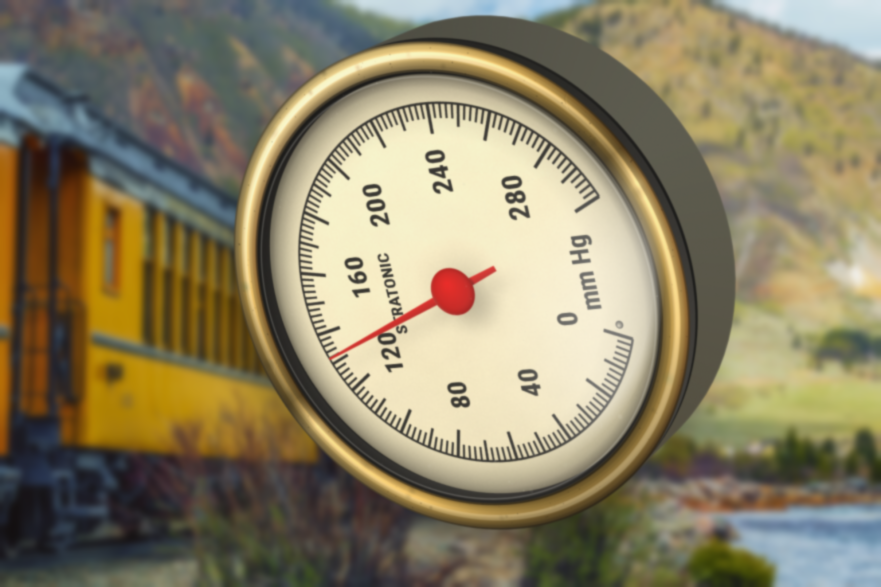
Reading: 132,mmHg
